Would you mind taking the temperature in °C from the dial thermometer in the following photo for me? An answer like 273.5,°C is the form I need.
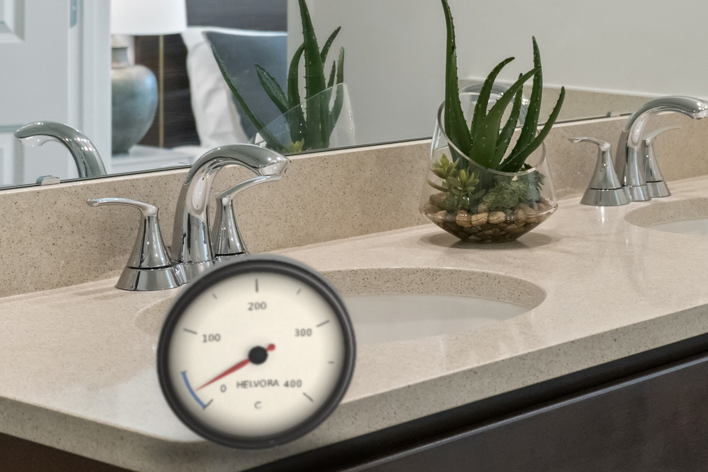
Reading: 25,°C
